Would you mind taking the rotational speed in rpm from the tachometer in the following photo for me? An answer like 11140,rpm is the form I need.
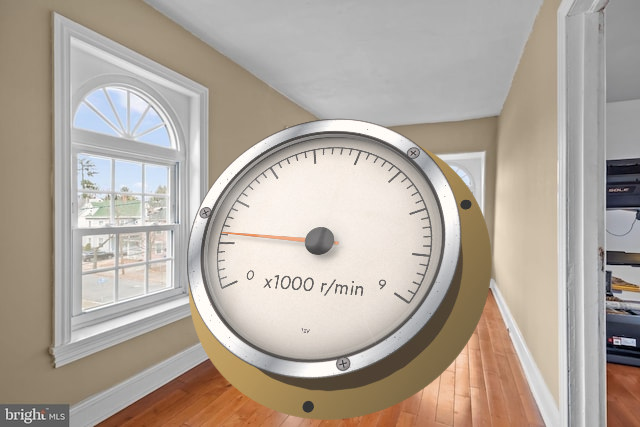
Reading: 1200,rpm
